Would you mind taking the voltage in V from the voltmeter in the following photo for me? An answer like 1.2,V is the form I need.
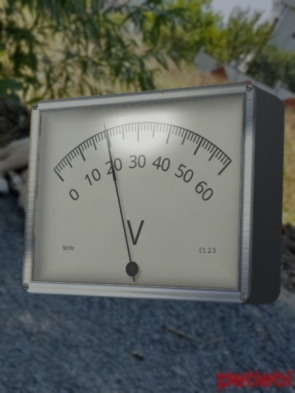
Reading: 20,V
